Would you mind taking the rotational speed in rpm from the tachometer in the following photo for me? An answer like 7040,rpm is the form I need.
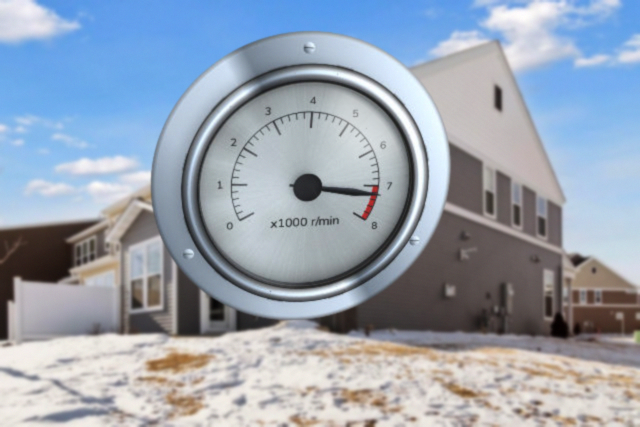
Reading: 7200,rpm
